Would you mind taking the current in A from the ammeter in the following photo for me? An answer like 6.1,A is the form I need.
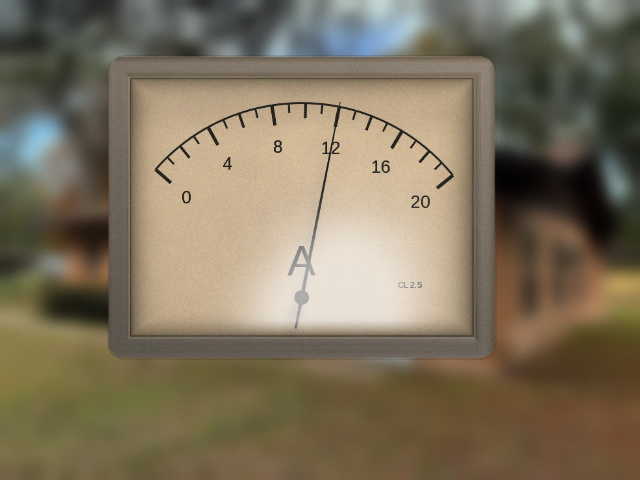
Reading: 12,A
